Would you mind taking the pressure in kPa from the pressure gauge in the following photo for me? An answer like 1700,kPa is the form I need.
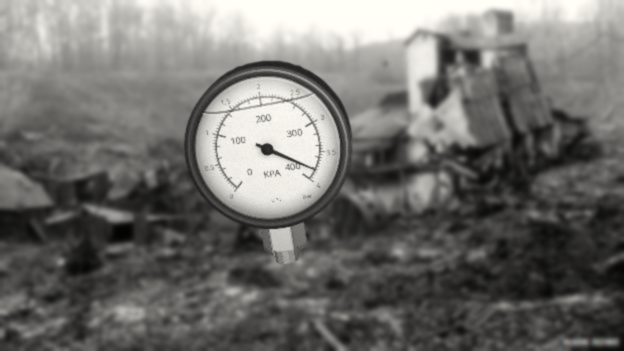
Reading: 380,kPa
